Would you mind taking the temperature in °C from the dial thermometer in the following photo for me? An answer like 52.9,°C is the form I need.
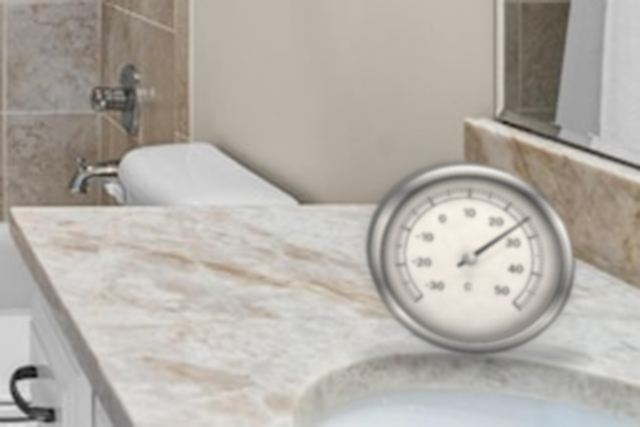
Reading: 25,°C
